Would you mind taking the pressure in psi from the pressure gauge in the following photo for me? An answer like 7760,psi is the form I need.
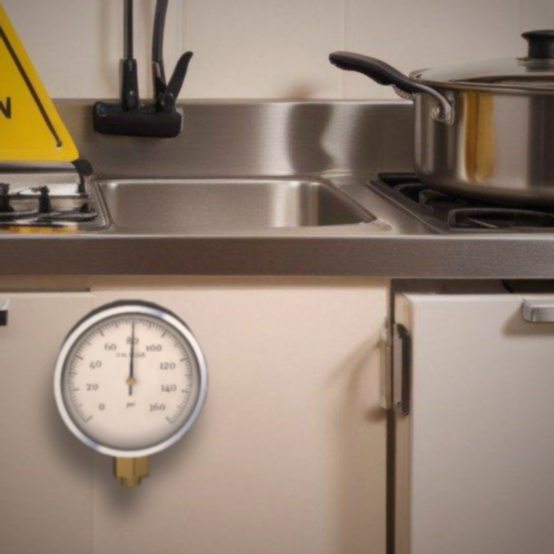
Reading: 80,psi
